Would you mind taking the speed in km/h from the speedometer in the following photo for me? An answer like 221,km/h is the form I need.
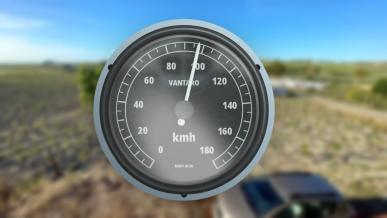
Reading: 97.5,km/h
